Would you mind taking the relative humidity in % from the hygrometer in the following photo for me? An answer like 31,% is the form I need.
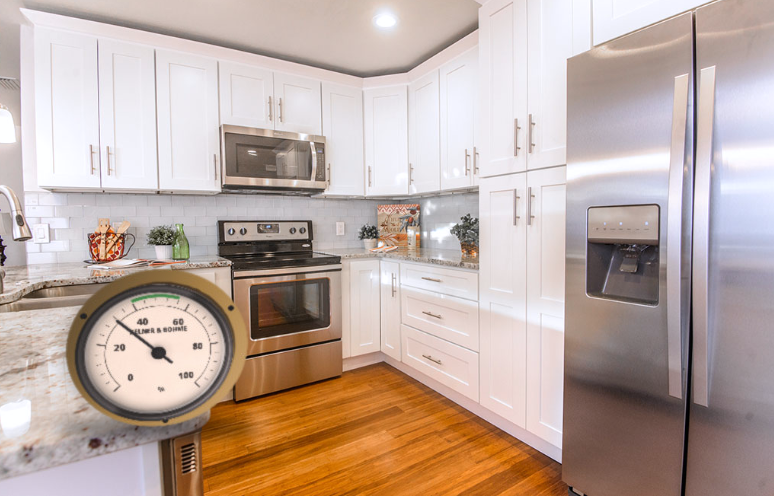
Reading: 32,%
